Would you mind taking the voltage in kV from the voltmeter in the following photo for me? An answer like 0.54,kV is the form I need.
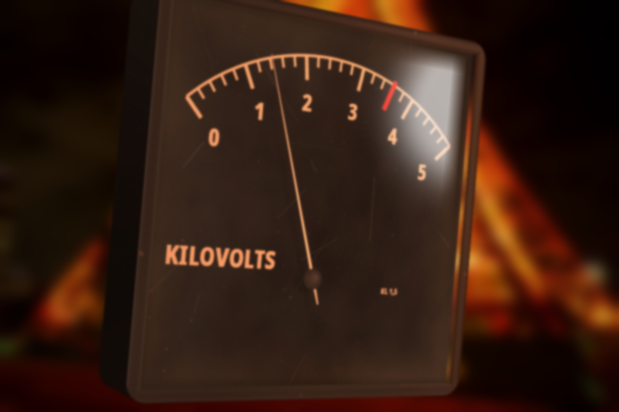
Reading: 1.4,kV
